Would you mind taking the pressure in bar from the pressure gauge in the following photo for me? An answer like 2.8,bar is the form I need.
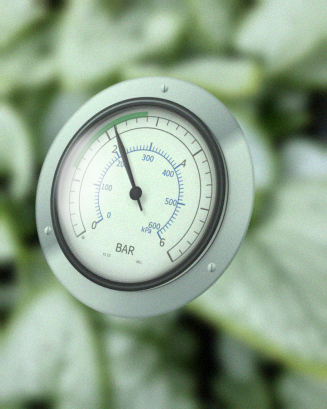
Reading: 2.2,bar
